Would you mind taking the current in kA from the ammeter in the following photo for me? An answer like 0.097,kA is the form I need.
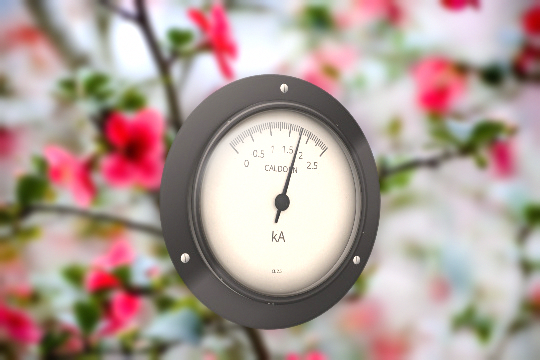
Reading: 1.75,kA
